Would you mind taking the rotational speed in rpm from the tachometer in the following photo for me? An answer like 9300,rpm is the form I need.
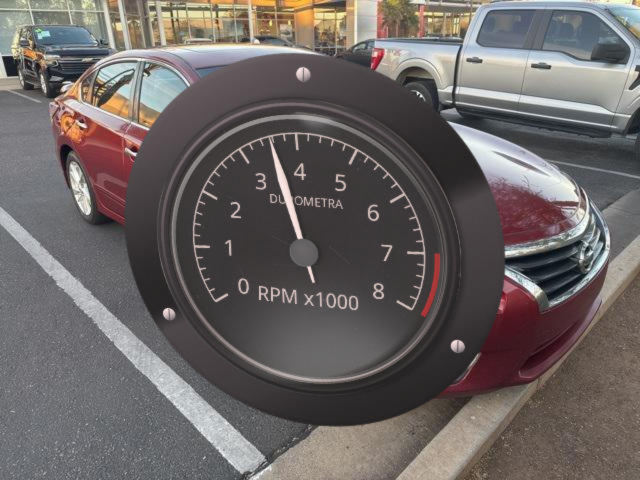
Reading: 3600,rpm
